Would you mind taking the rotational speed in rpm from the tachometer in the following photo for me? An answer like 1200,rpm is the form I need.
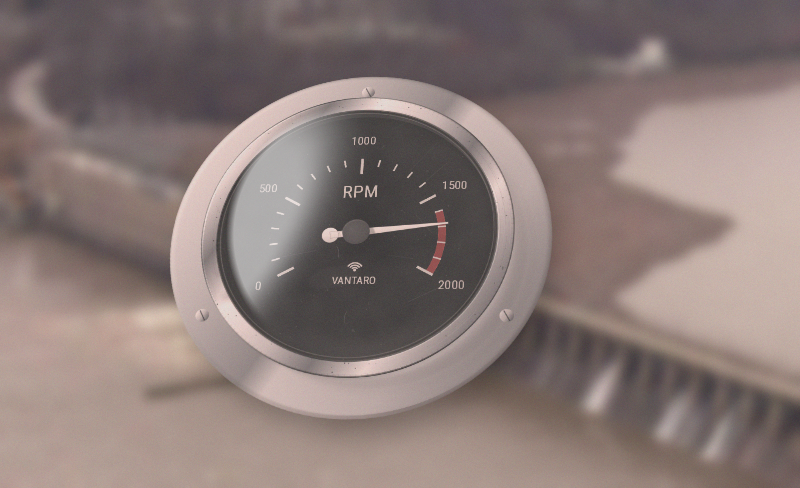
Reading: 1700,rpm
